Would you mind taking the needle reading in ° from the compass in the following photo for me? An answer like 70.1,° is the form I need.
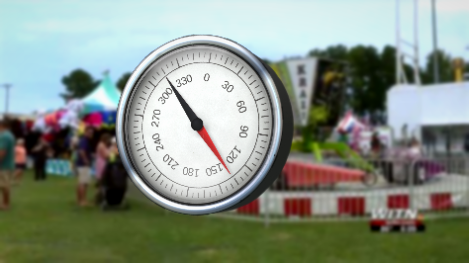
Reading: 135,°
